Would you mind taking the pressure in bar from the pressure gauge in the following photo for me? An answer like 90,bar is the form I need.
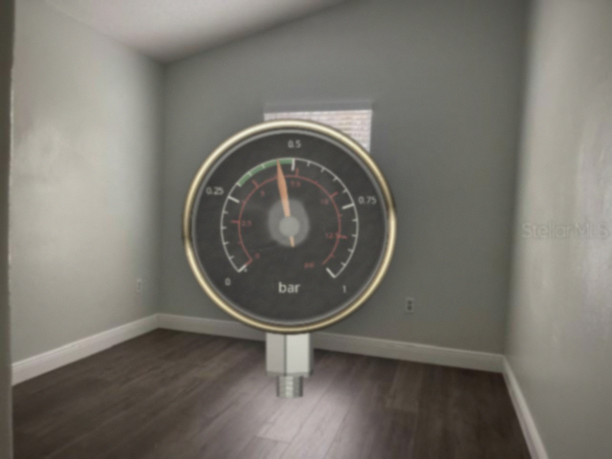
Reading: 0.45,bar
